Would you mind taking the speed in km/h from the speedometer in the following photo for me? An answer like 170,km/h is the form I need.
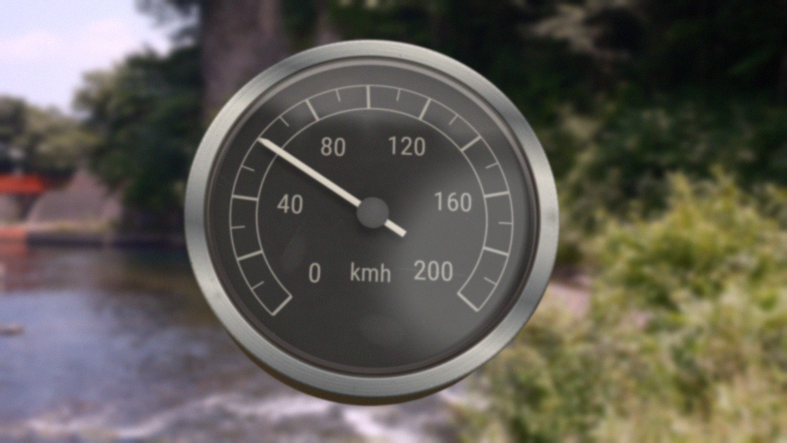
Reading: 60,km/h
